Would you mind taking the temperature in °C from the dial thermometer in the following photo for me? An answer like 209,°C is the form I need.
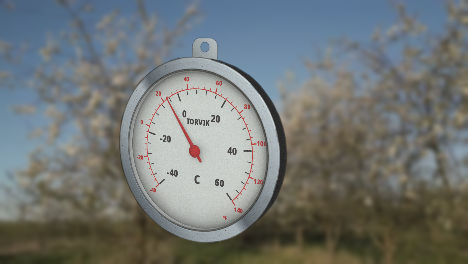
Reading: -4,°C
